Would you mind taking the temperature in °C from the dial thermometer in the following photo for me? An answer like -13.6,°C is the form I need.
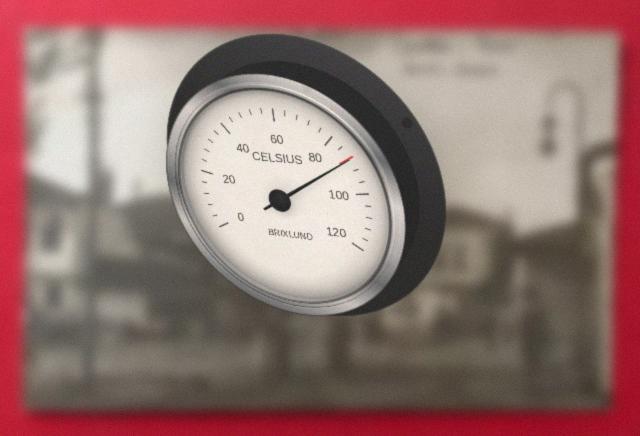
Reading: 88,°C
